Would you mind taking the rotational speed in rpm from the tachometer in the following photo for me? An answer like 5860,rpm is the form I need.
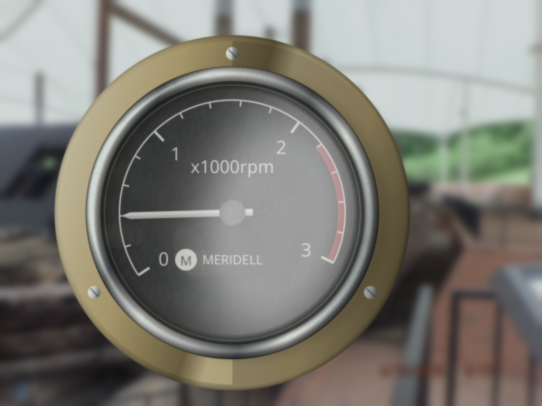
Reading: 400,rpm
